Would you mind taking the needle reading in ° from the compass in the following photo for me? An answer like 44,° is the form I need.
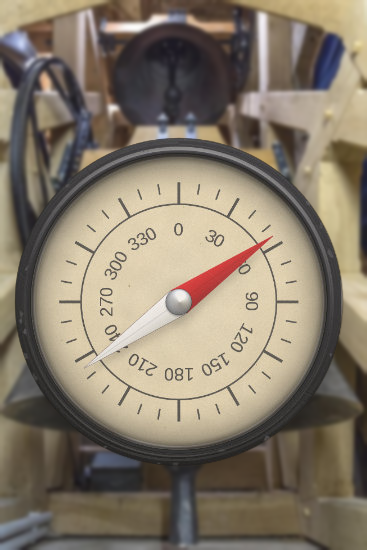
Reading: 55,°
